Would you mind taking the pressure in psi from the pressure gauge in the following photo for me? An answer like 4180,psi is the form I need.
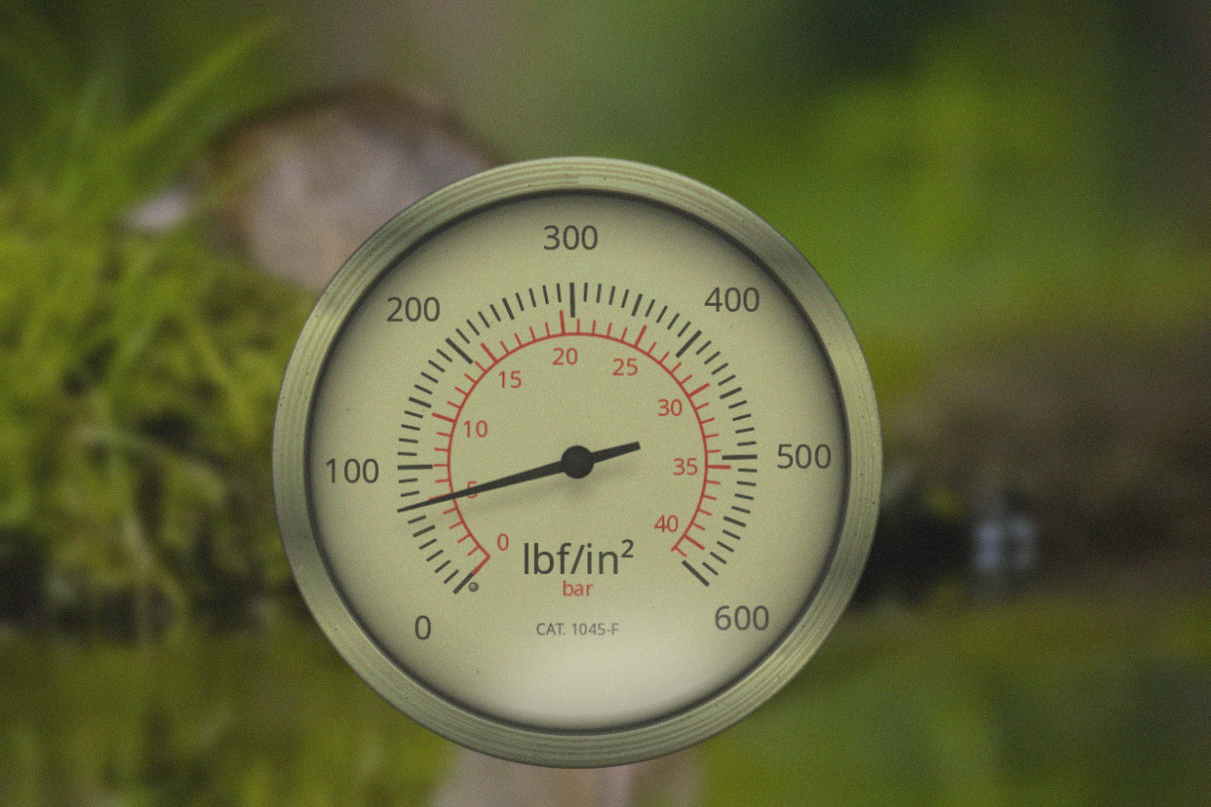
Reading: 70,psi
